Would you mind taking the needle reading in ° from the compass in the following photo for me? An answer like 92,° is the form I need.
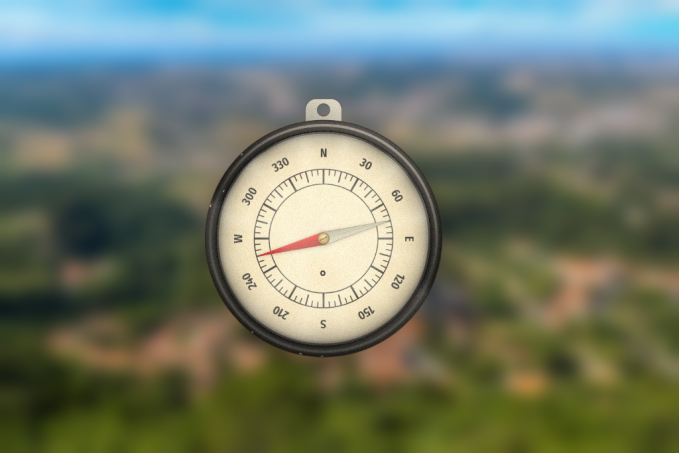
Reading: 255,°
